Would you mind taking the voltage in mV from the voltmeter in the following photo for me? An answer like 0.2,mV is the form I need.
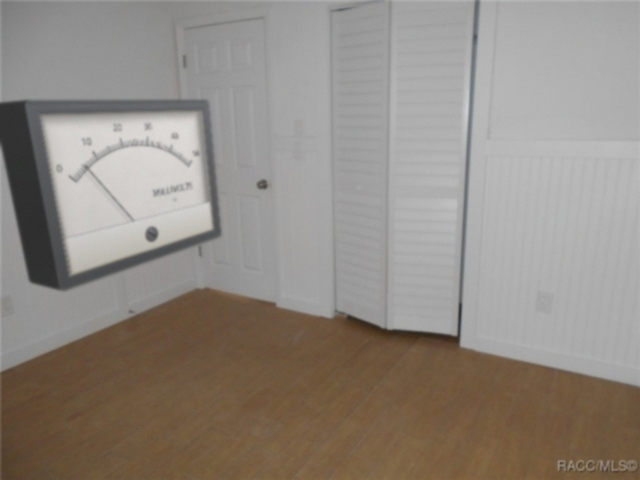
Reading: 5,mV
